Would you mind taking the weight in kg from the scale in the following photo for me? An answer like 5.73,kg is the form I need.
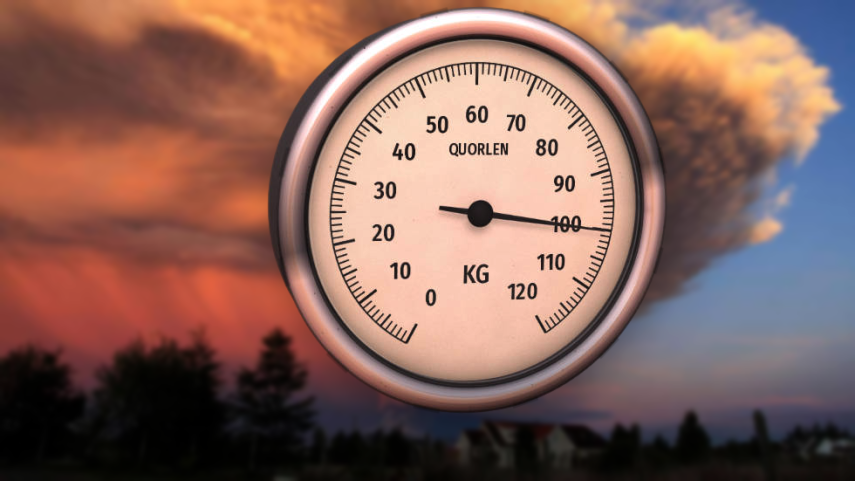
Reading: 100,kg
